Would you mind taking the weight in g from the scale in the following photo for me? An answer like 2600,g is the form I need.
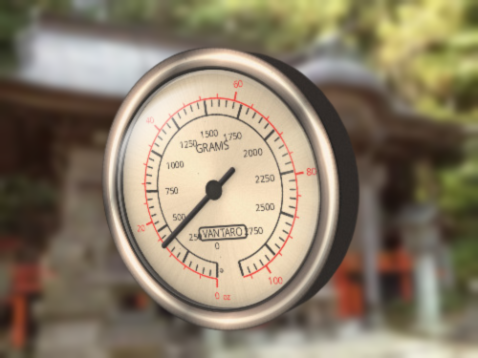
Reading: 400,g
